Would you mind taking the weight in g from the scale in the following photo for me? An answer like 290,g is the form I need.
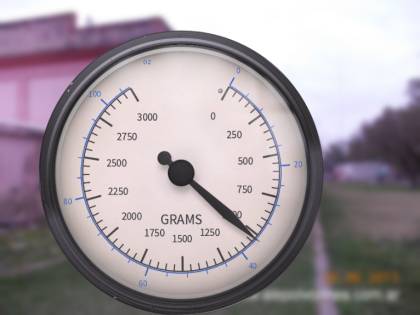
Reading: 1025,g
